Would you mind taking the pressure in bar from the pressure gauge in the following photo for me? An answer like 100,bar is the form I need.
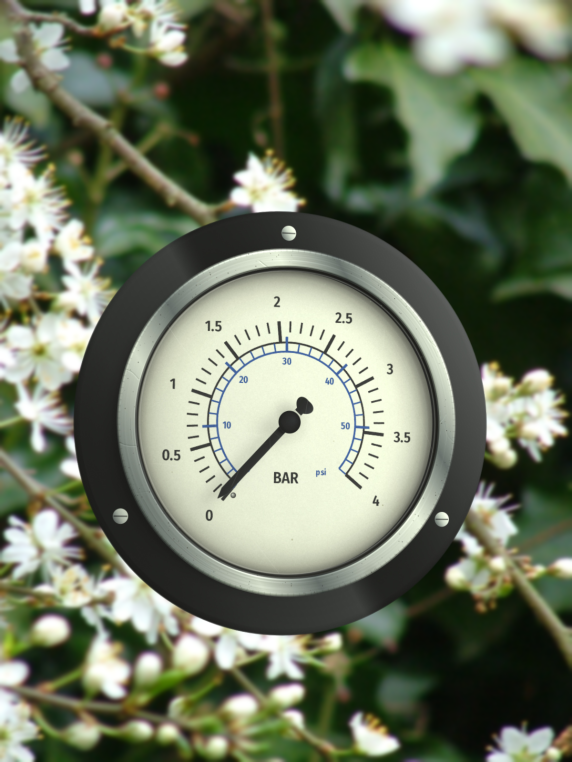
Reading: 0.05,bar
